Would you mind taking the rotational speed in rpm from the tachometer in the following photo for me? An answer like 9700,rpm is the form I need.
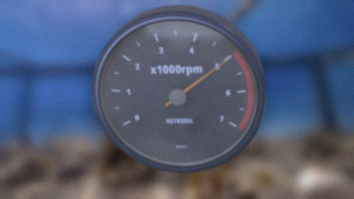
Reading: 5000,rpm
